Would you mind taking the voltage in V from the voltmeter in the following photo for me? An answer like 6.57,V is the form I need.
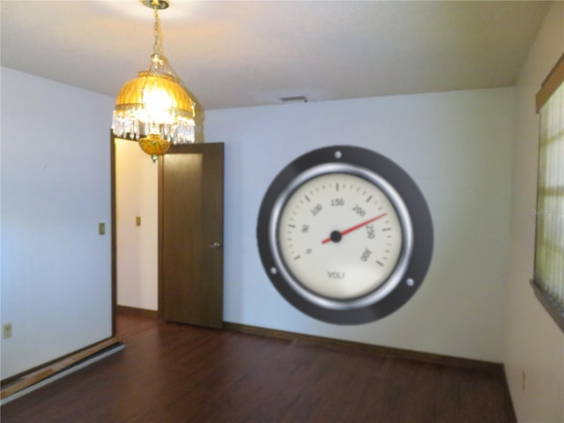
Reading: 230,V
